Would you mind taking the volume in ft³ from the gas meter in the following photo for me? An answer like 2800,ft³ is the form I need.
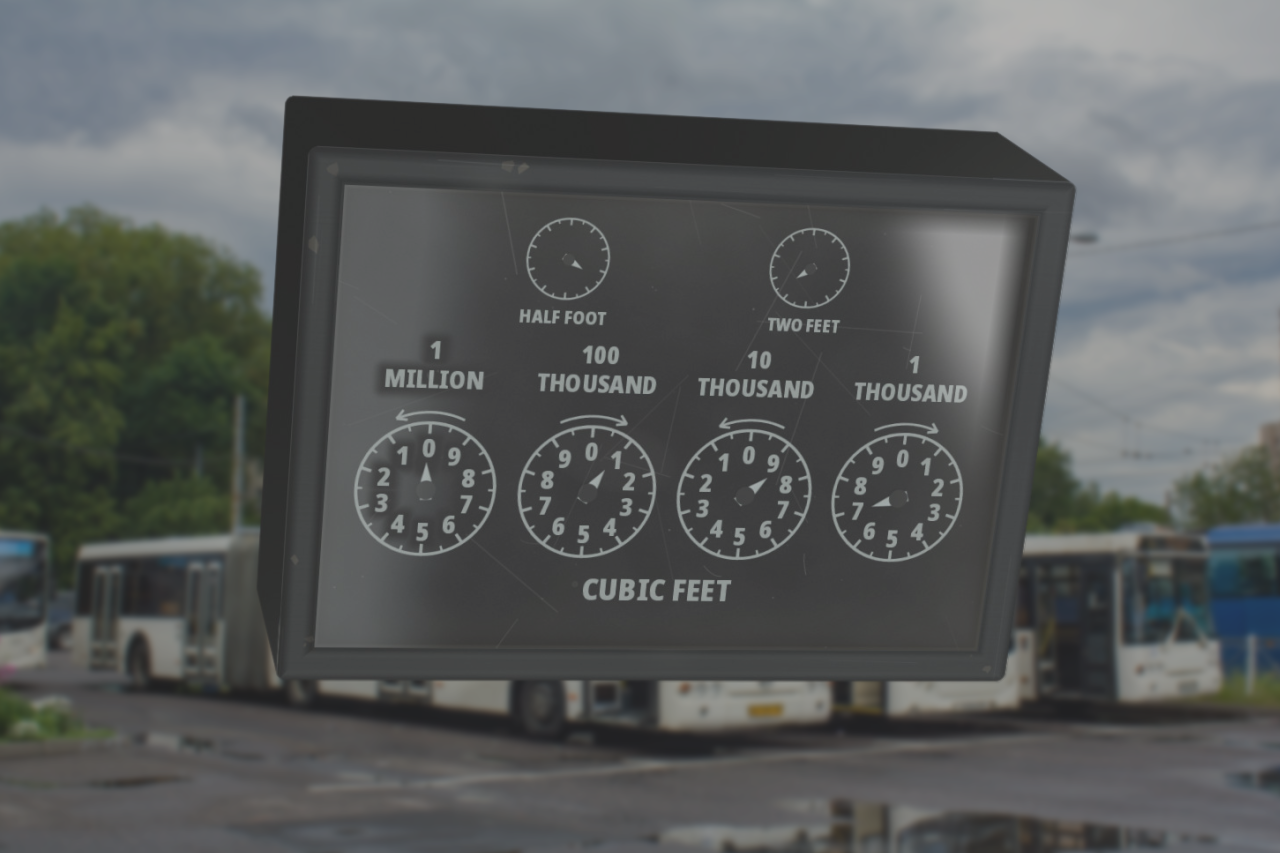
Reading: 8700,ft³
